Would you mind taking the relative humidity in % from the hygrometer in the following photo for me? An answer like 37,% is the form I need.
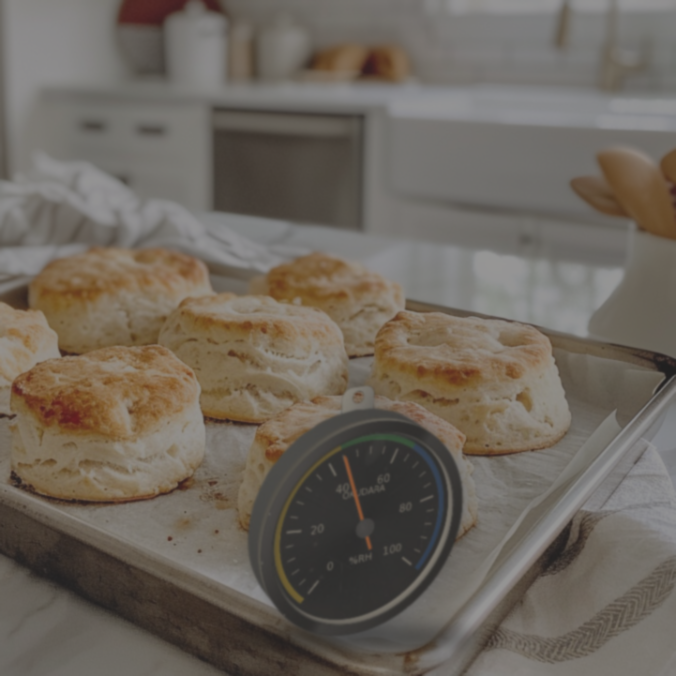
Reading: 44,%
